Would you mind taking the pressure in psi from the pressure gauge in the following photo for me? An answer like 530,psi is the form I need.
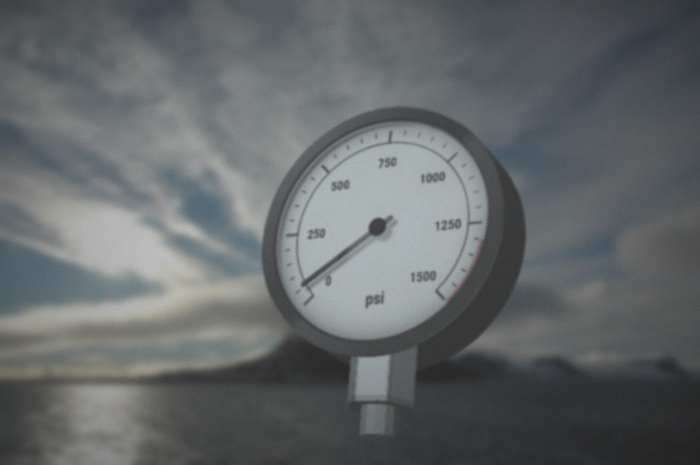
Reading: 50,psi
